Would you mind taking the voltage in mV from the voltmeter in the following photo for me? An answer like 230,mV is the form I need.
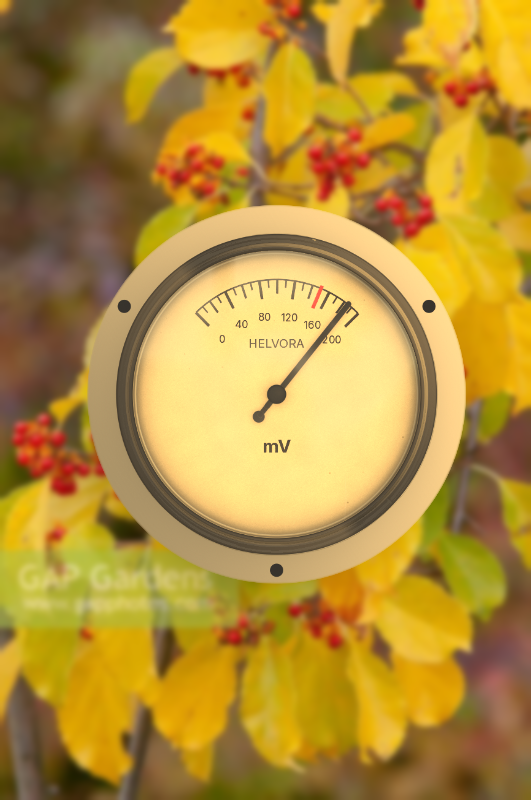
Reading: 185,mV
